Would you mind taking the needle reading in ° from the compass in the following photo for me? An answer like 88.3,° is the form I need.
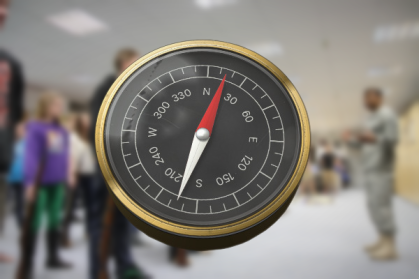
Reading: 15,°
